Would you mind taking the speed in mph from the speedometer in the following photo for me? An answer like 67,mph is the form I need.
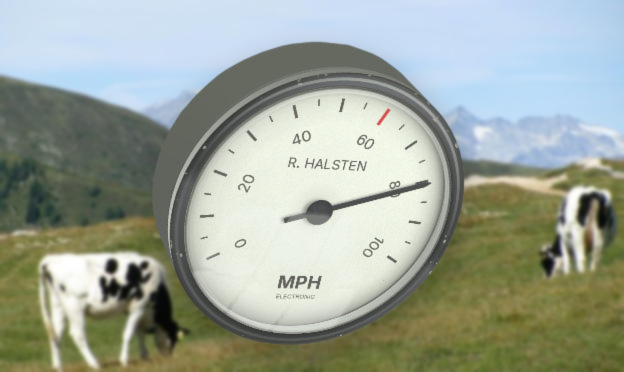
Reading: 80,mph
